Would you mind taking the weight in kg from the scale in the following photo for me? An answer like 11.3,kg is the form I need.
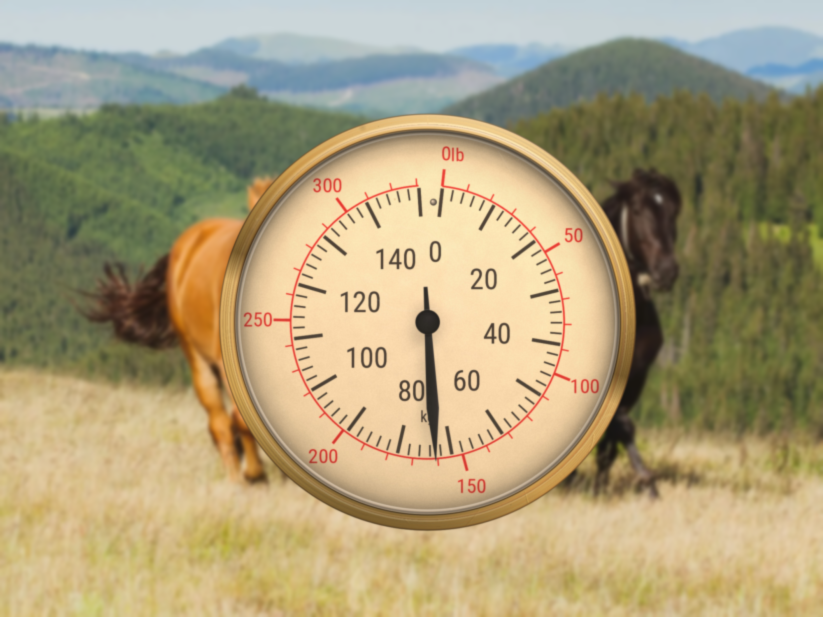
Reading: 73,kg
